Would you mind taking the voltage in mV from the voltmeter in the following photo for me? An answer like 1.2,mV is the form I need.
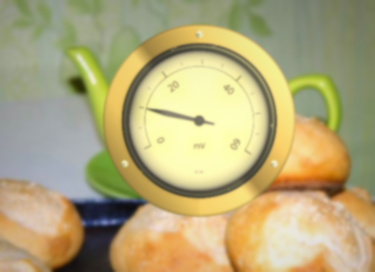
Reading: 10,mV
